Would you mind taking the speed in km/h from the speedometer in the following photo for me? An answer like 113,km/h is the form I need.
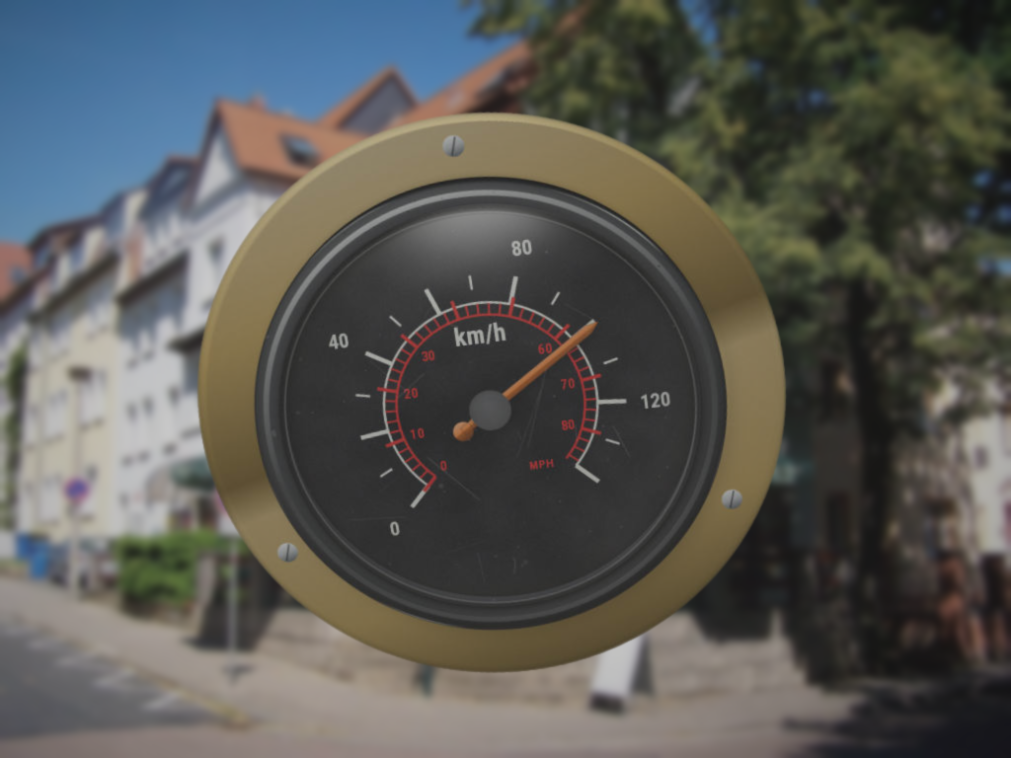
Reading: 100,km/h
